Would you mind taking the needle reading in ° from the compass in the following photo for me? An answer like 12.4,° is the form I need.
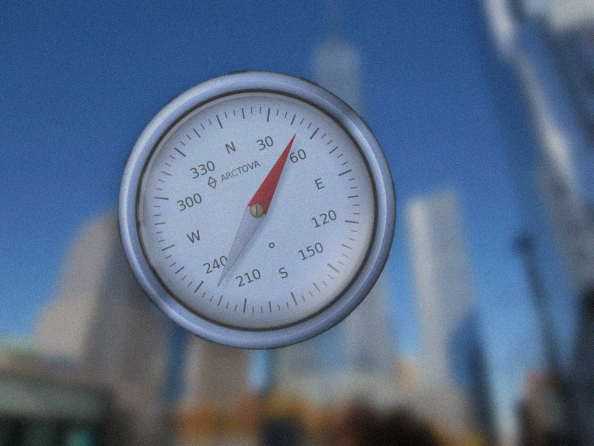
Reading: 50,°
